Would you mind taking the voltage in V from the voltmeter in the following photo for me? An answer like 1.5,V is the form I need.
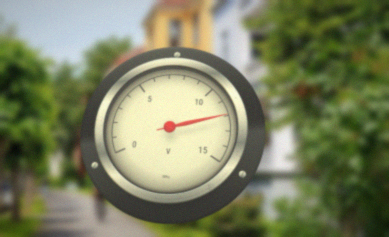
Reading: 12,V
